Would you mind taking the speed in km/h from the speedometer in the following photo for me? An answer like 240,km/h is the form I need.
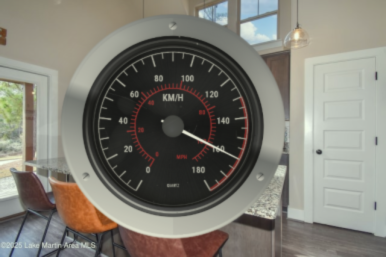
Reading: 160,km/h
